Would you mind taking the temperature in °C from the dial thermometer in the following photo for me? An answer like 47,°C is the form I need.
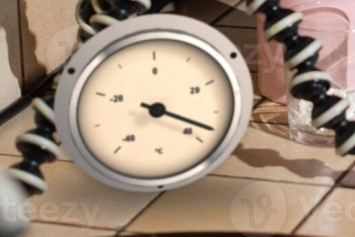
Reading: 35,°C
